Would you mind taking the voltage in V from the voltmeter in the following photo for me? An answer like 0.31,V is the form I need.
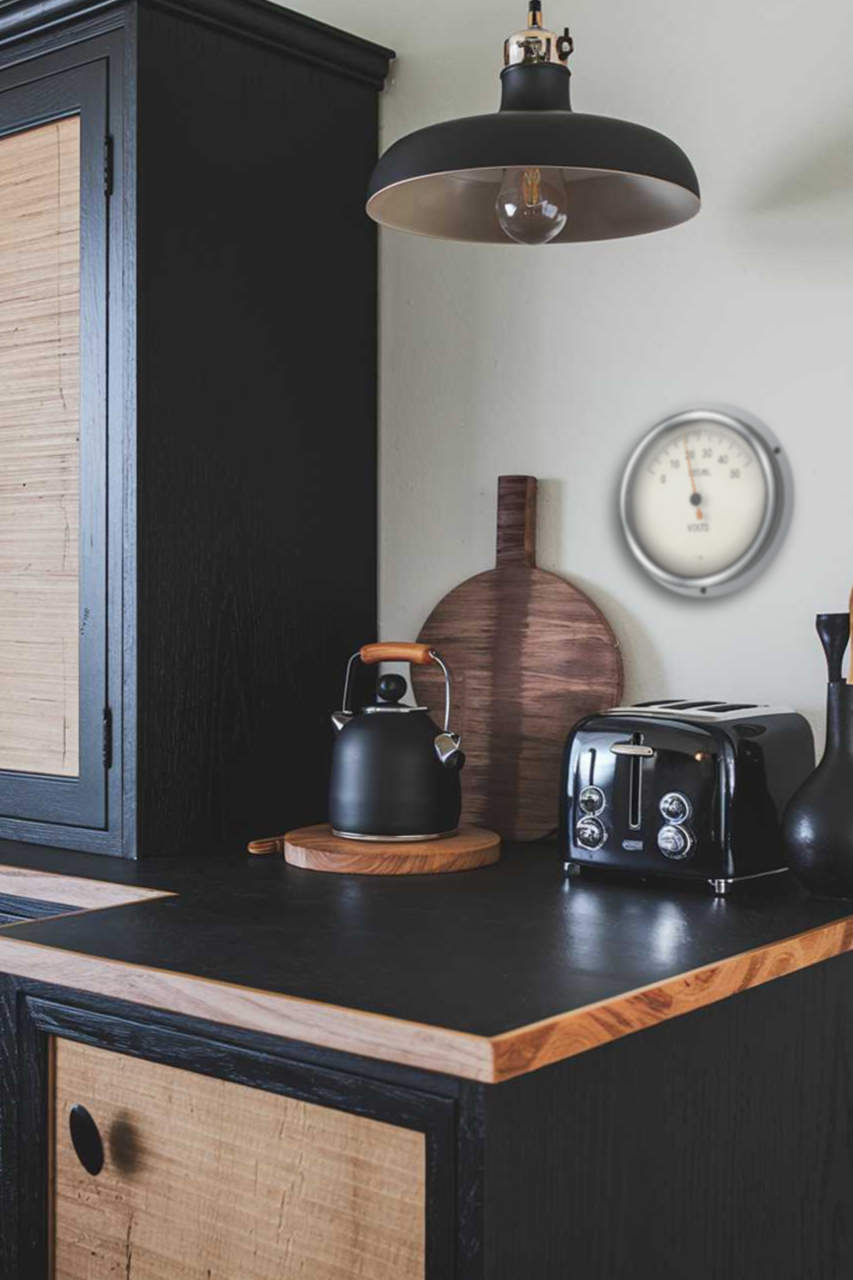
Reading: 20,V
